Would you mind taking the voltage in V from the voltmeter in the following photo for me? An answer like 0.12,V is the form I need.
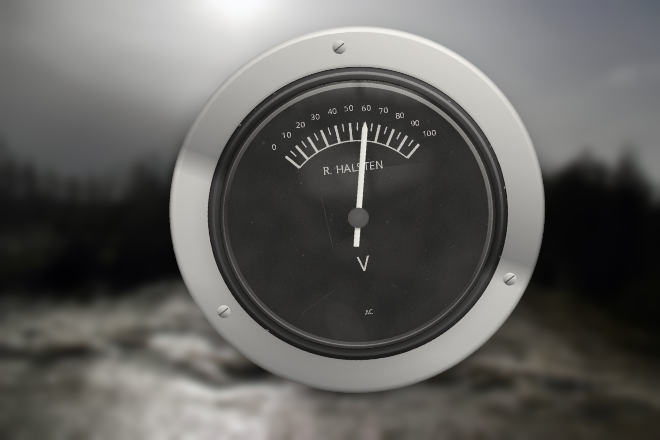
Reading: 60,V
